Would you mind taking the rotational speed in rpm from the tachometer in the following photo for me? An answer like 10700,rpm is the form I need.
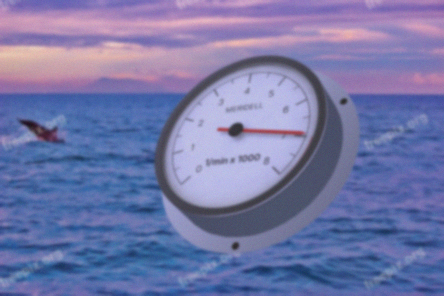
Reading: 7000,rpm
